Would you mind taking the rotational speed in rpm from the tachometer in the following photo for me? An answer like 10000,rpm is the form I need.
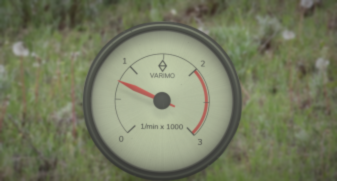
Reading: 750,rpm
